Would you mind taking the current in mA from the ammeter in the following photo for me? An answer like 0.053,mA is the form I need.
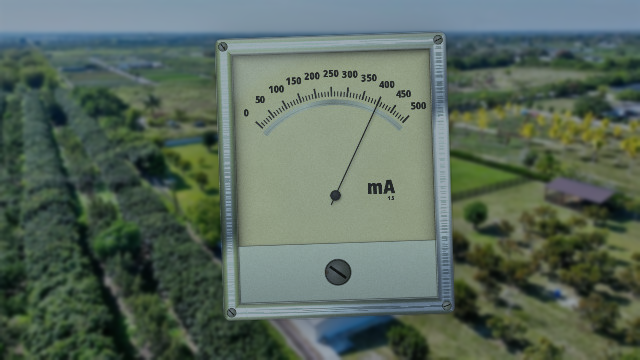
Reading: 400,mA
